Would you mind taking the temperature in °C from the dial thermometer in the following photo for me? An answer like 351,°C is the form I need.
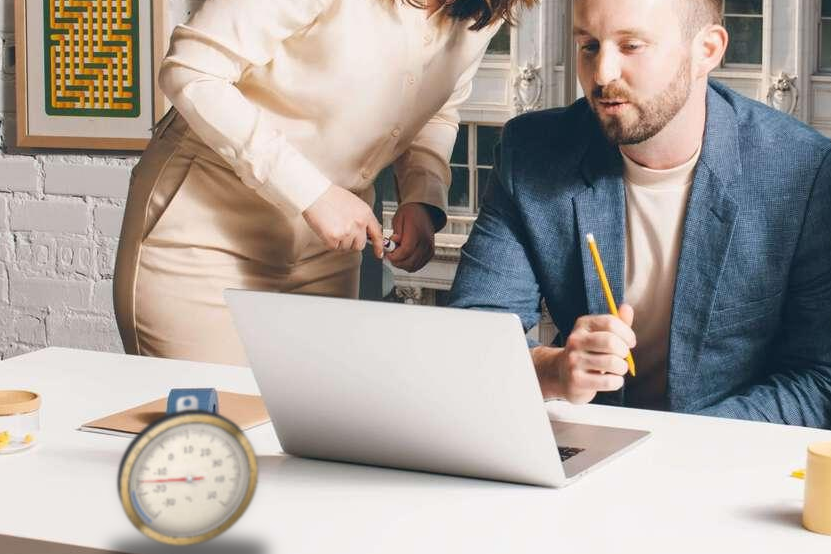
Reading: -15,°C
